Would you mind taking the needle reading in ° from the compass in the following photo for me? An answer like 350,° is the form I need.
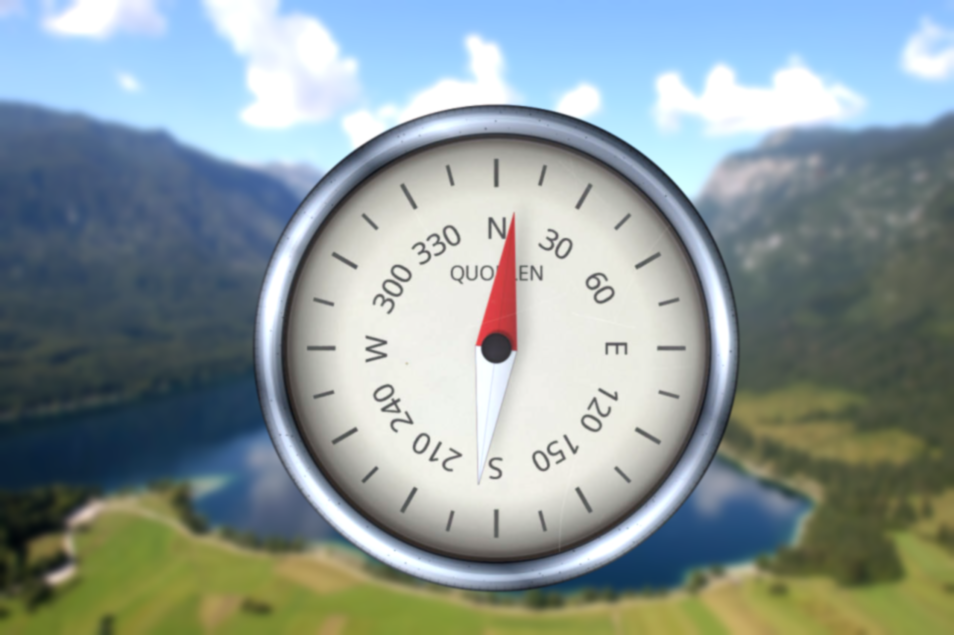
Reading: 7.5,°
